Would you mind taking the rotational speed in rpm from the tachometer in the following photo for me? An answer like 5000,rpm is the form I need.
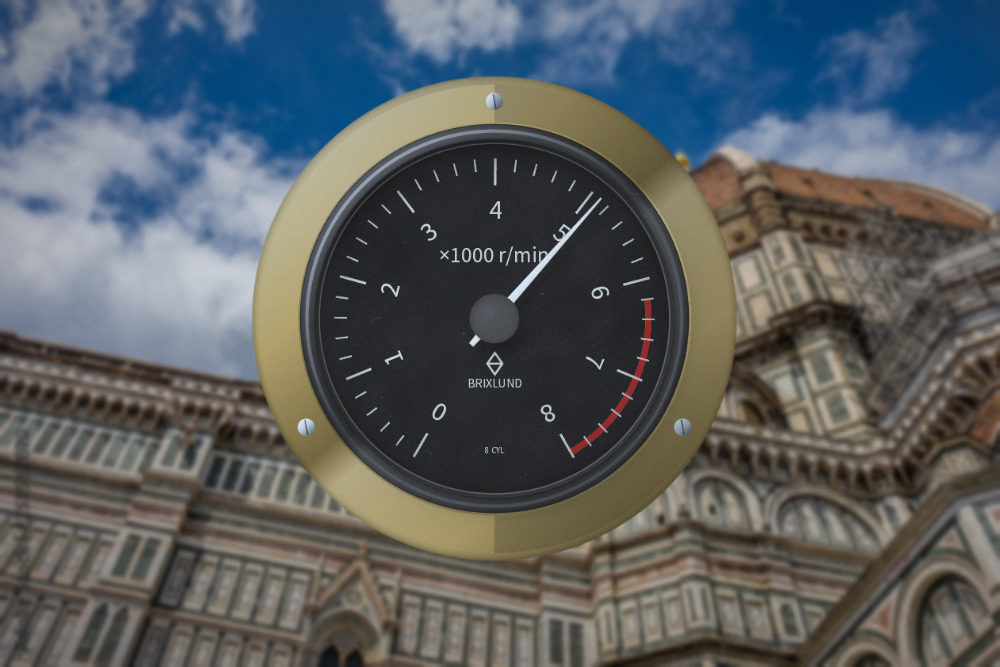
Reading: 5100,rpm
